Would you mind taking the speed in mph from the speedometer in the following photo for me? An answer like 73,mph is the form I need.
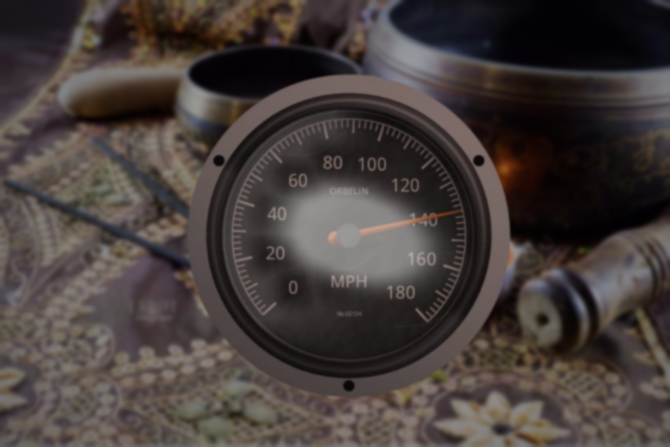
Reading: 140,mph
